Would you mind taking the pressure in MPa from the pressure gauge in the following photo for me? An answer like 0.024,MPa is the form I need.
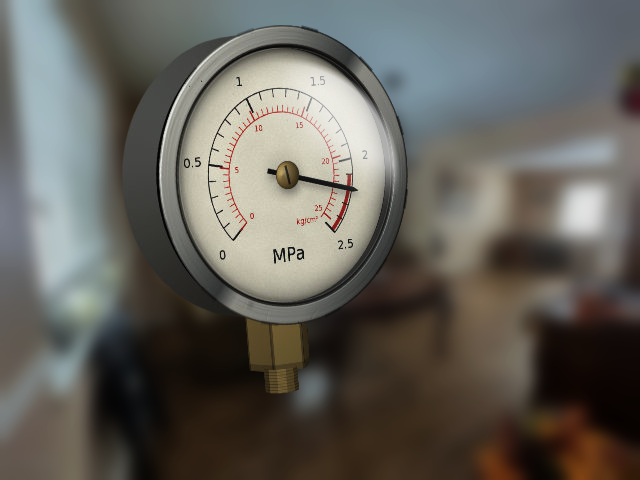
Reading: 2.2,MPa
